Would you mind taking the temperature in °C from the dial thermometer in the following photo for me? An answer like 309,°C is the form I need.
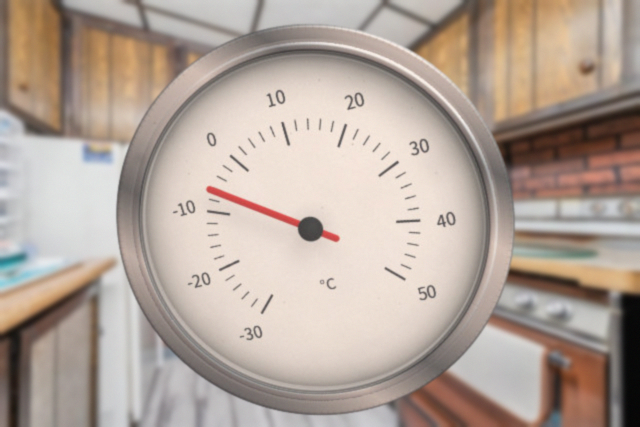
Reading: -6,°C
